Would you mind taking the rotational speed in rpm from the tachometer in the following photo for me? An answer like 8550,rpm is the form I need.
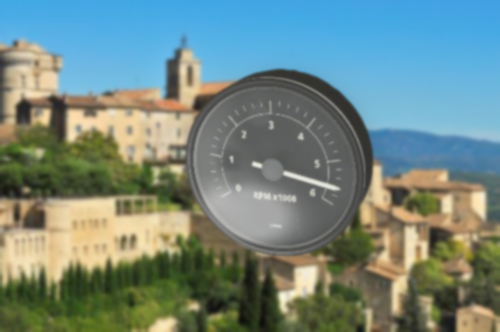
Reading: 5600,rpm
